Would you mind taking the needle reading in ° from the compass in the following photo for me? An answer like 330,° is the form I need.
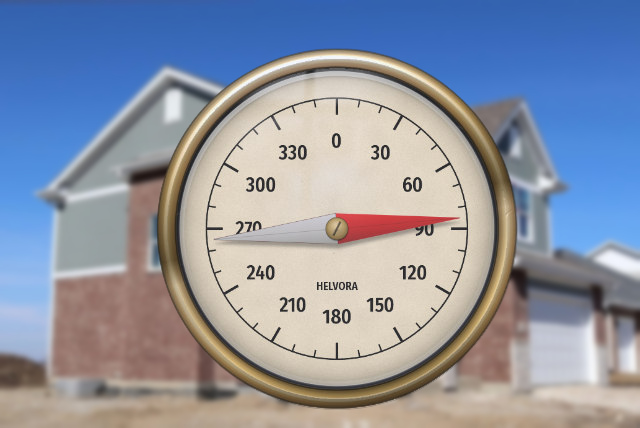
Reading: 85,°
